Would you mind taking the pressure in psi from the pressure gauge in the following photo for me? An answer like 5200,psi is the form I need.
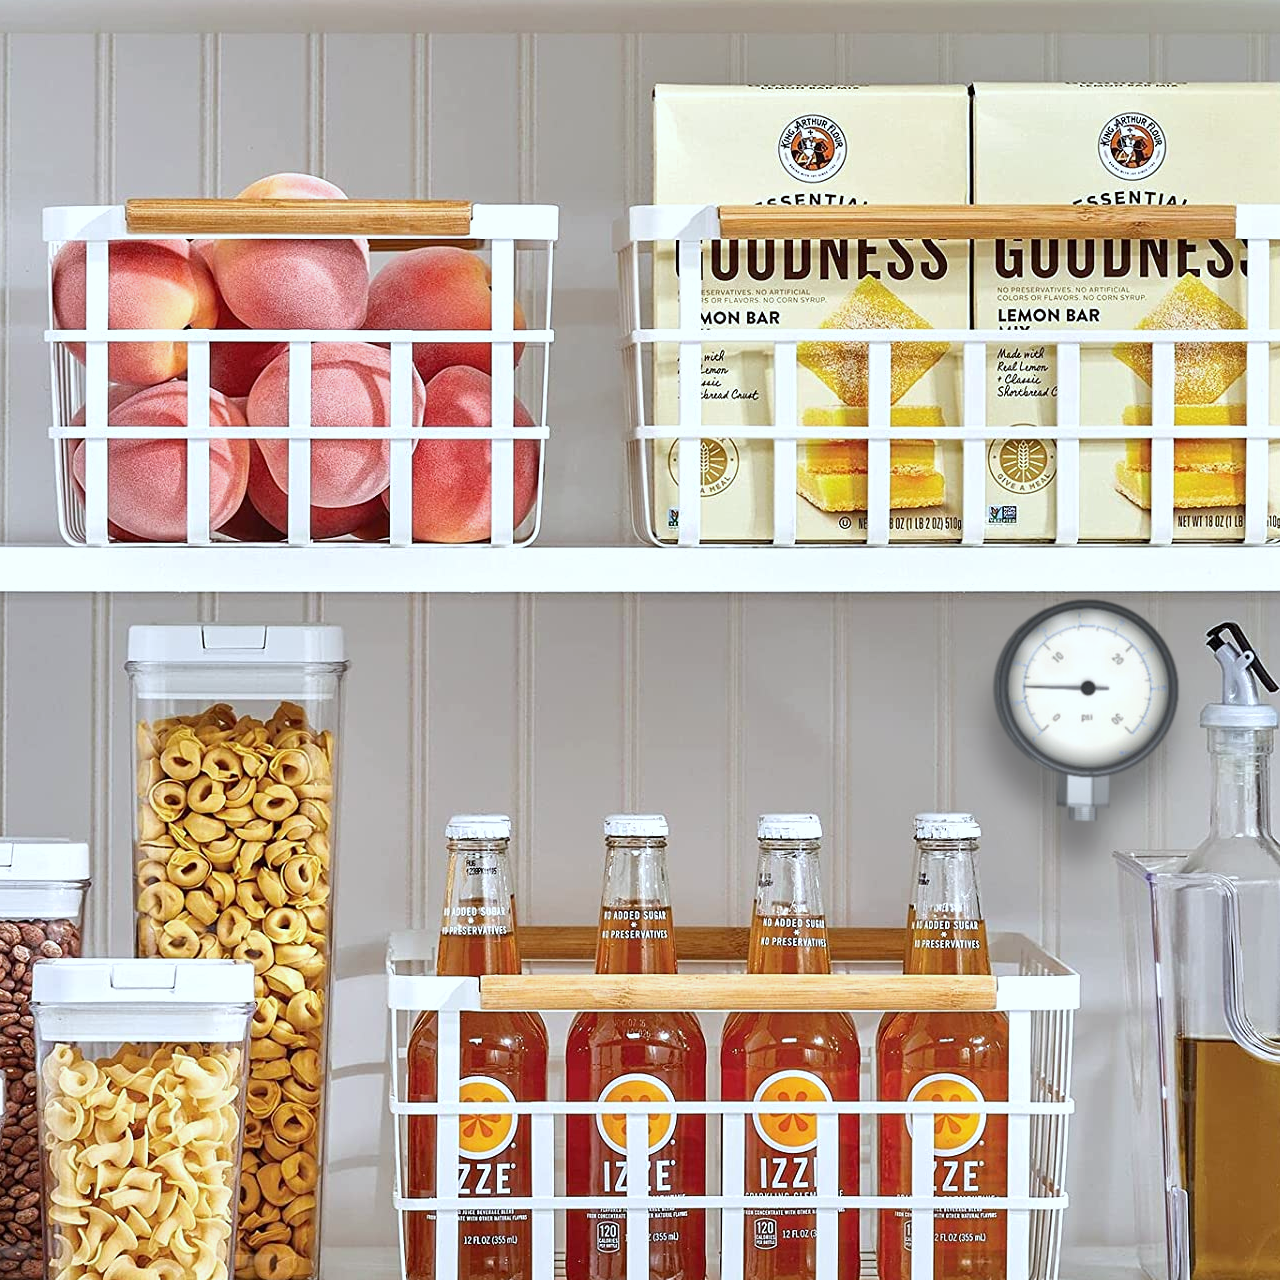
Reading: 5,psi
